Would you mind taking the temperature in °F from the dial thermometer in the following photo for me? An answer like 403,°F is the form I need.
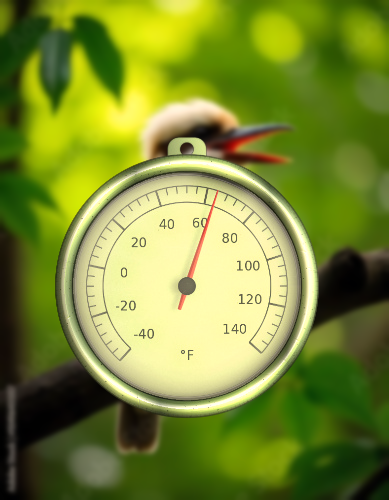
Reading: 64,°F
